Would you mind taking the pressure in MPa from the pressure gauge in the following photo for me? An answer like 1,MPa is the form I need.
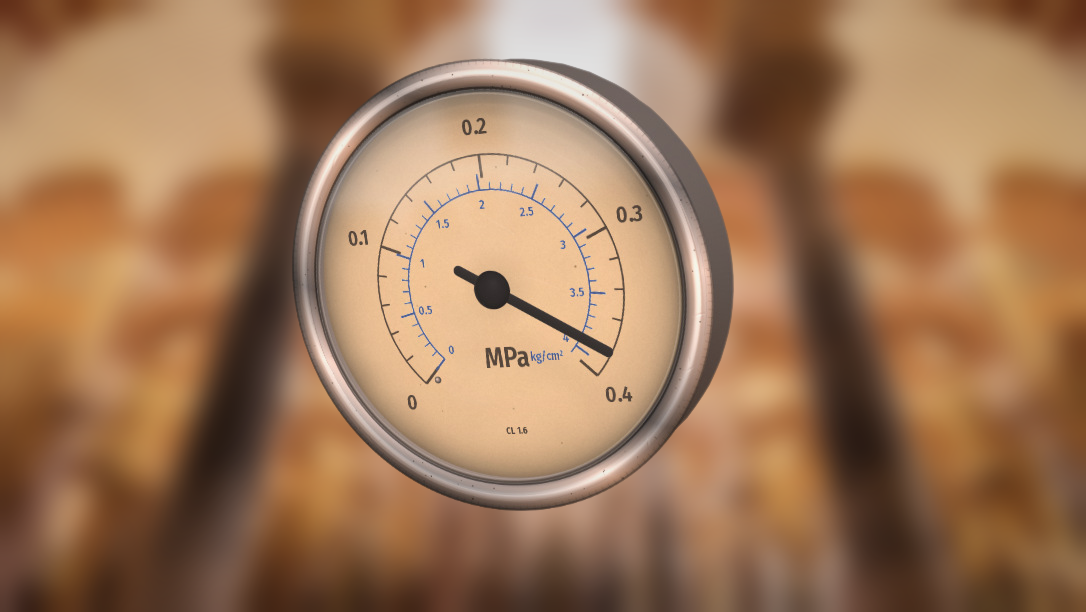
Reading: 0.38,MPa
